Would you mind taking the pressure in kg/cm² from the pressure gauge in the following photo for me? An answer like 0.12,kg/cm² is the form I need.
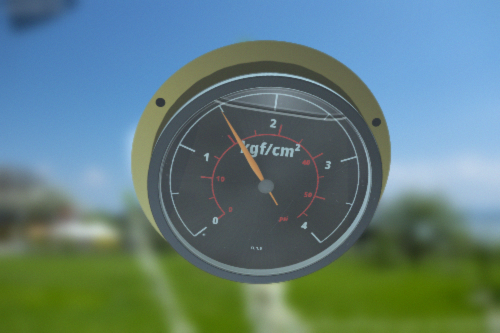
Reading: 1.5,kg/cm²
